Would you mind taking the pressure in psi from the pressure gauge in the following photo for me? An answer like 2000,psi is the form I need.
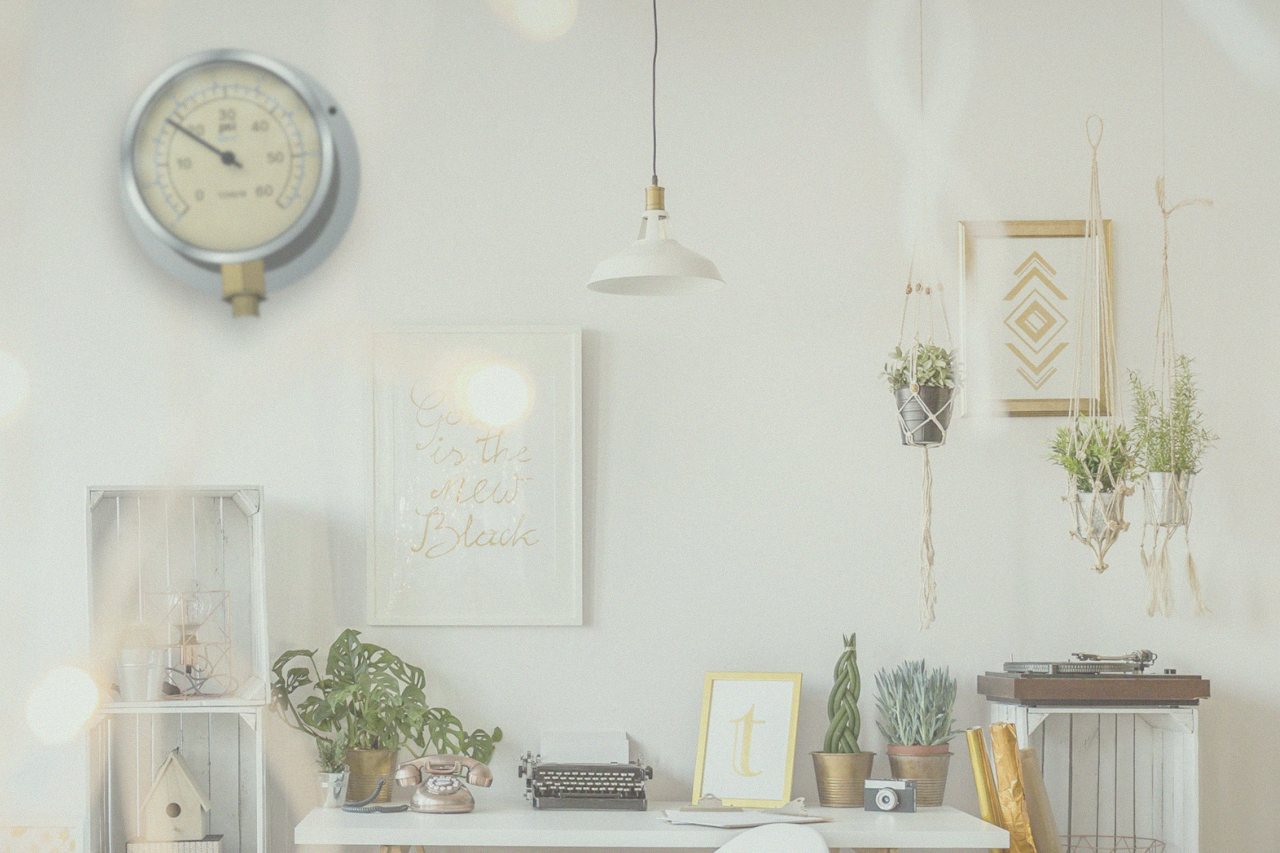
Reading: 18,psi
